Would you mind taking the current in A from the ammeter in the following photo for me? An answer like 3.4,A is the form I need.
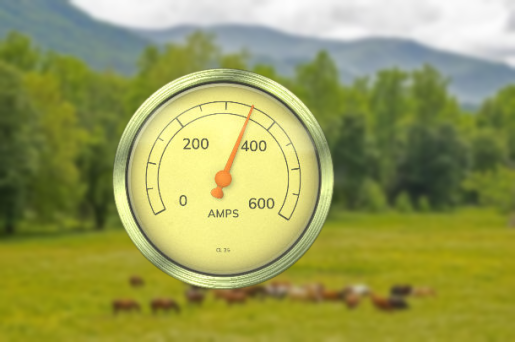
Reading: 350,A
